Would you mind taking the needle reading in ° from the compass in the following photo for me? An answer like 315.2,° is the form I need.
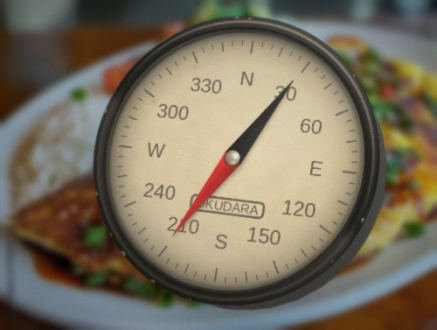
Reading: 210,°
